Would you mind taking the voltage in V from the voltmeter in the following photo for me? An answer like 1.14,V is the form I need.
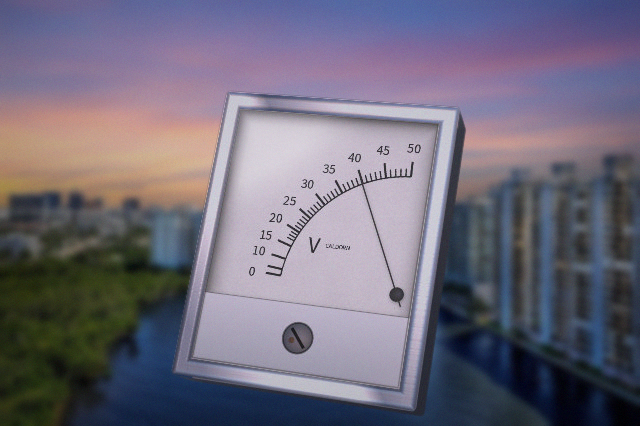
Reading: 40,V
